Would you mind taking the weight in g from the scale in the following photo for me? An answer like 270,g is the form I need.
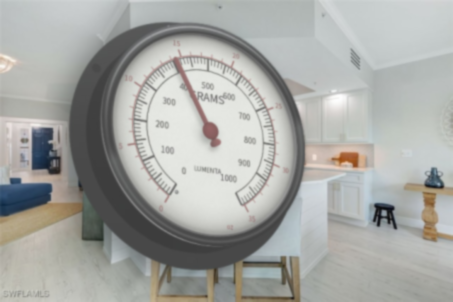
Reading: 400,g
